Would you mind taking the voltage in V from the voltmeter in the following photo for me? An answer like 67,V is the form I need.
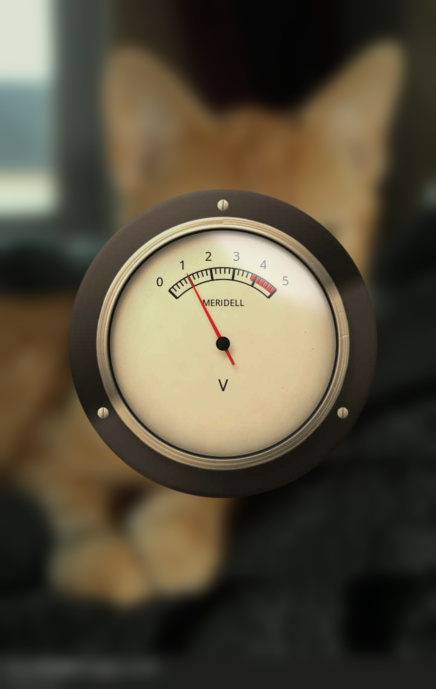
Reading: 1,V
